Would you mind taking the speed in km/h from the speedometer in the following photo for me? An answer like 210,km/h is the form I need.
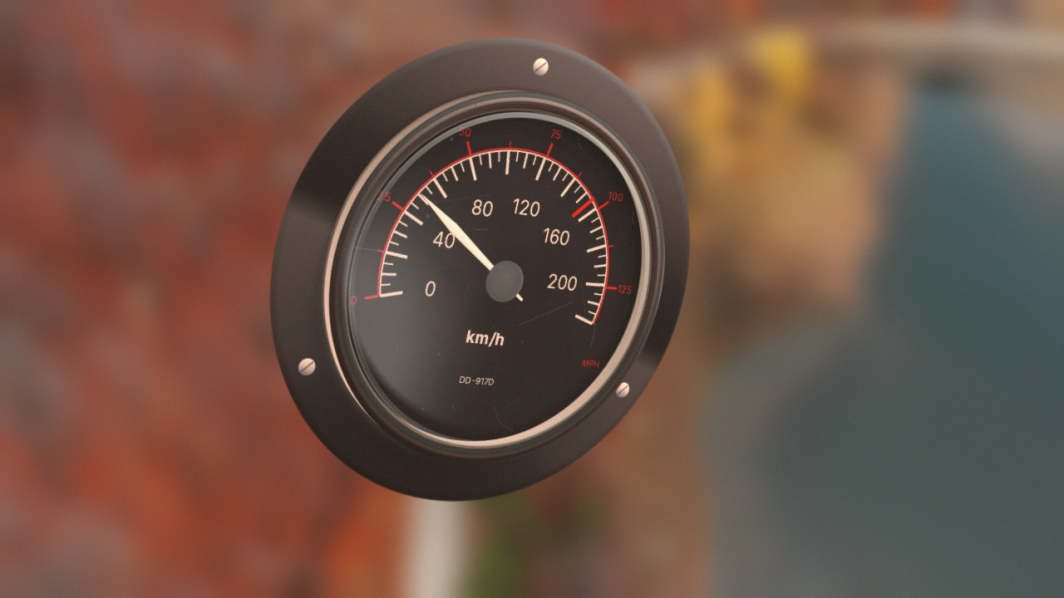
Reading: 50,km/h
